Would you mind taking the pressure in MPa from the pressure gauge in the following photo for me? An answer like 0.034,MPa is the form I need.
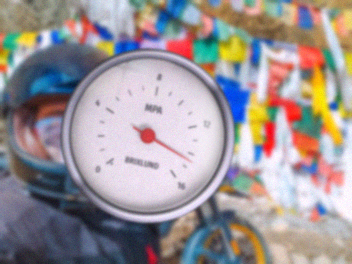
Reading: 14.5,MPa
